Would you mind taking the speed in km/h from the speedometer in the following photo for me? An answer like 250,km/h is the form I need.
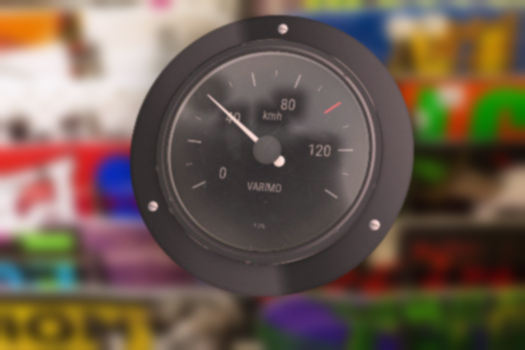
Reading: 40,km/h
